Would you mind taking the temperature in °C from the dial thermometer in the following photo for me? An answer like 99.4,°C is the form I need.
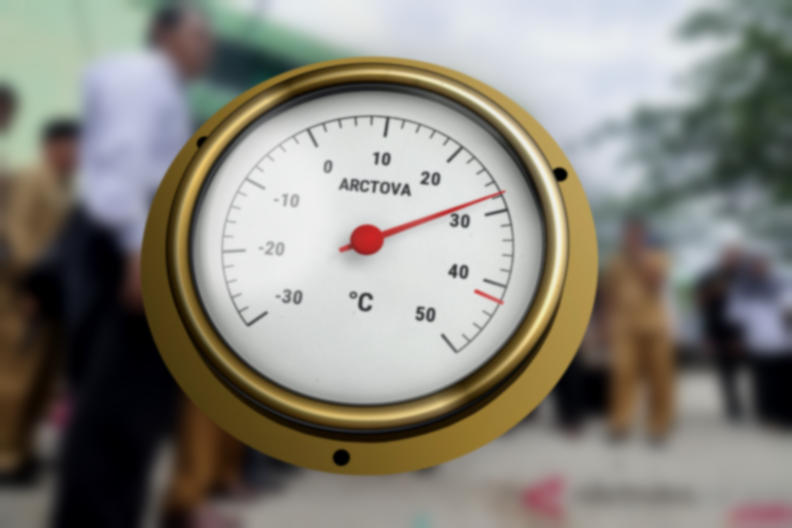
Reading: 28,°C
